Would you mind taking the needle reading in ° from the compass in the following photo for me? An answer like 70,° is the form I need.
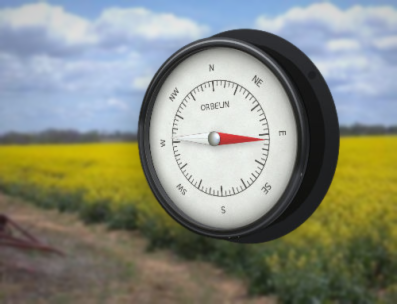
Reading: 95,°
